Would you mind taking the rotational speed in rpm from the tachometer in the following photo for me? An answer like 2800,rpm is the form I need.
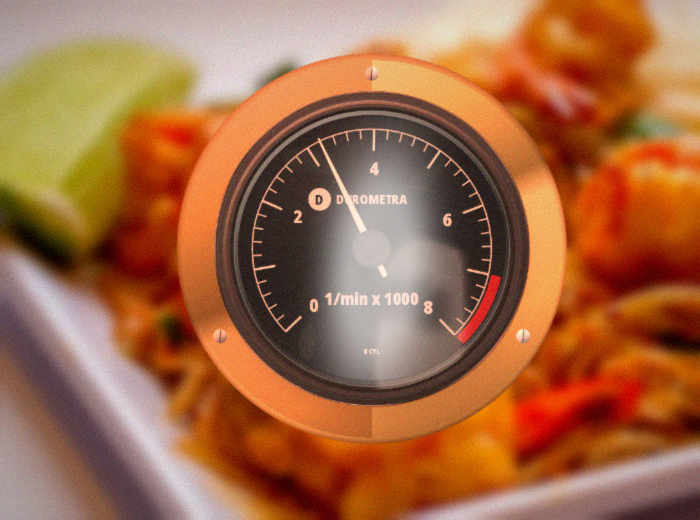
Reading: 3200,rpm
